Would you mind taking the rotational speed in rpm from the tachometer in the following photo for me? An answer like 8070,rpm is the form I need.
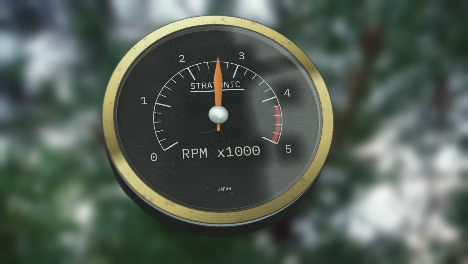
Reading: 2600,rpm
